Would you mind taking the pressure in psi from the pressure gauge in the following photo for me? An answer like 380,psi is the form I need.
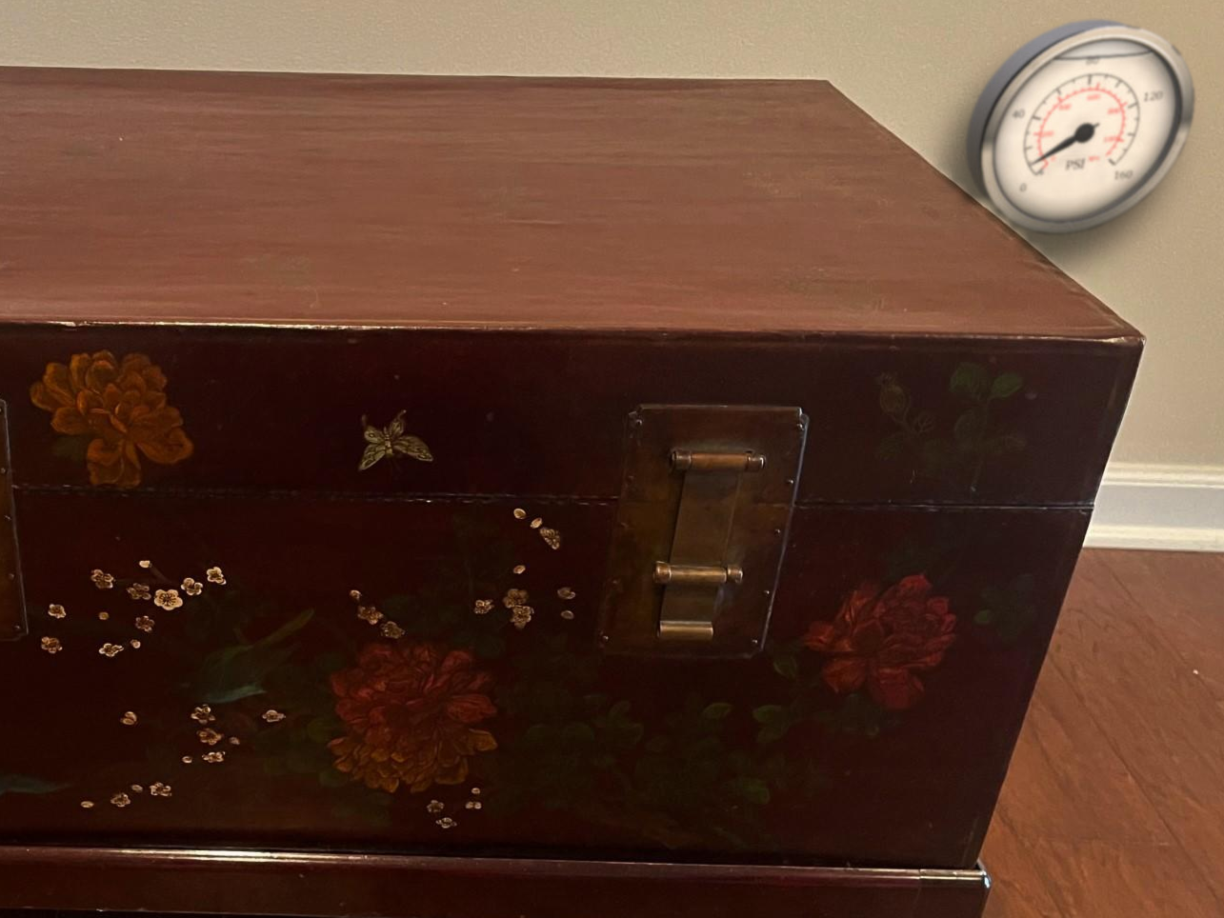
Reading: 10,psi
